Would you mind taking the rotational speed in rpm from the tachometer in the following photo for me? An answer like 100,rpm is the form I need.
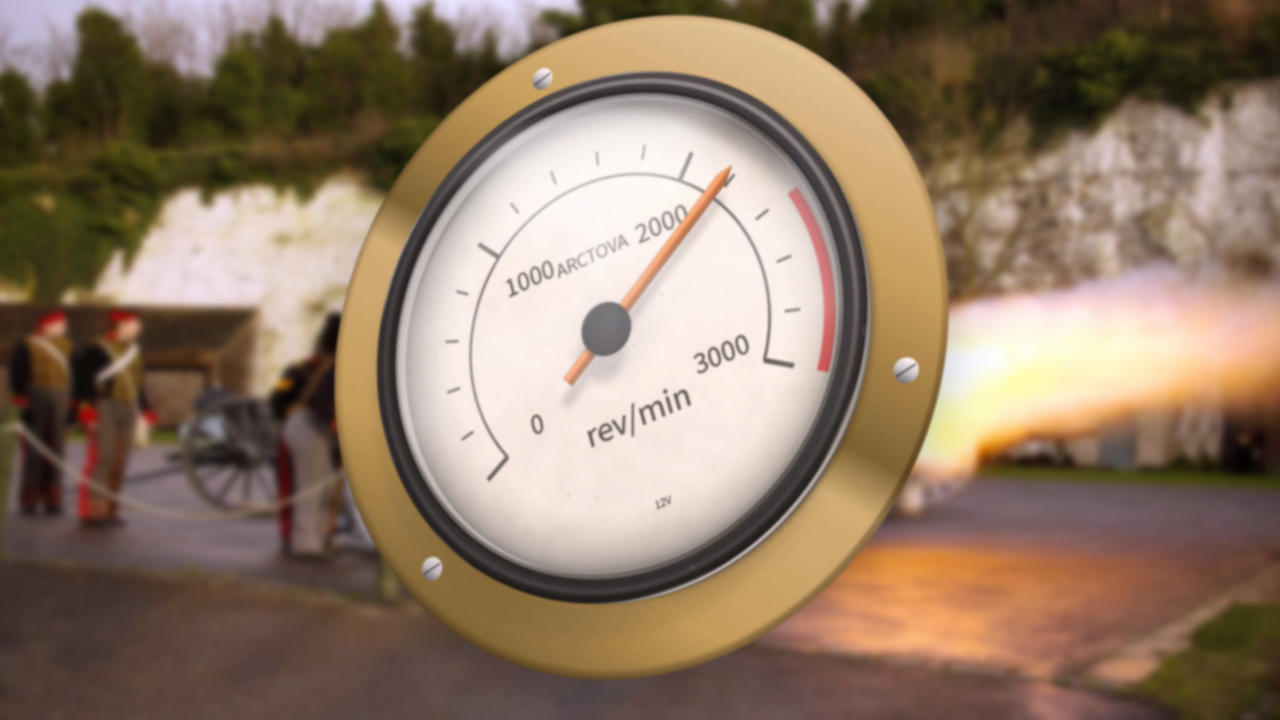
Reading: 2200,rpm
